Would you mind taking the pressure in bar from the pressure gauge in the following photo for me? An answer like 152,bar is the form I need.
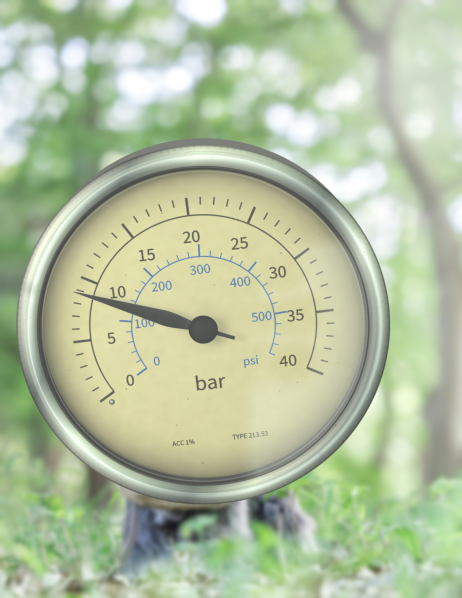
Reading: 9,bar
